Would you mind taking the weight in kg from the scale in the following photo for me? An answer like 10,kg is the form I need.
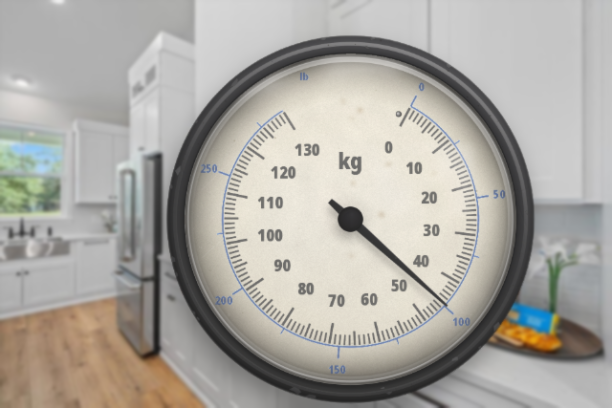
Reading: 45,kg
